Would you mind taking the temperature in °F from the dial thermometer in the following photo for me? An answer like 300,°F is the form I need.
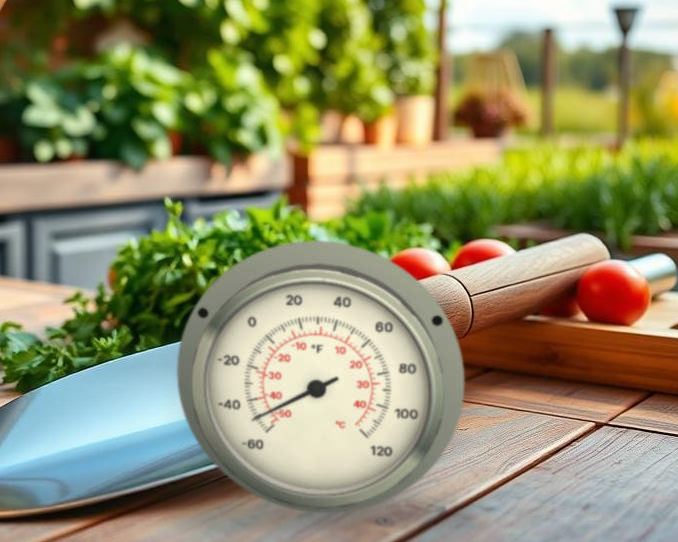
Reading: -50,°F
